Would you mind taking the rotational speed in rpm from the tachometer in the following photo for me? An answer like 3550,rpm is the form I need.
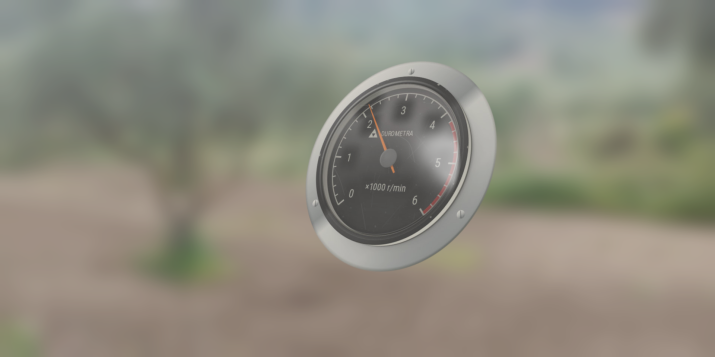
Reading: 2200,rpm
